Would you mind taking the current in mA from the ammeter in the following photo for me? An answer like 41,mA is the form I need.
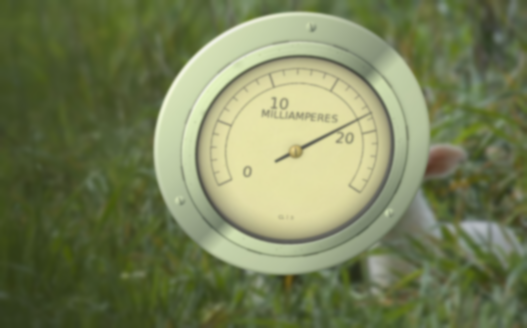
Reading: 18.5,mA
